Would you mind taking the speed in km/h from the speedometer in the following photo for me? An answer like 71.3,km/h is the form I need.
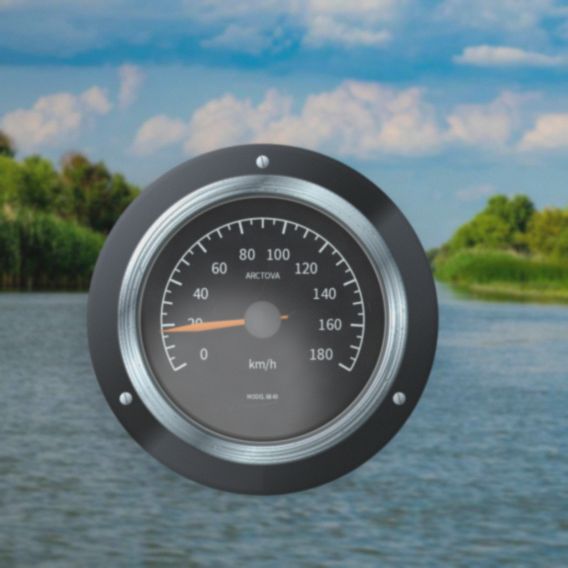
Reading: 17.5,km/h
